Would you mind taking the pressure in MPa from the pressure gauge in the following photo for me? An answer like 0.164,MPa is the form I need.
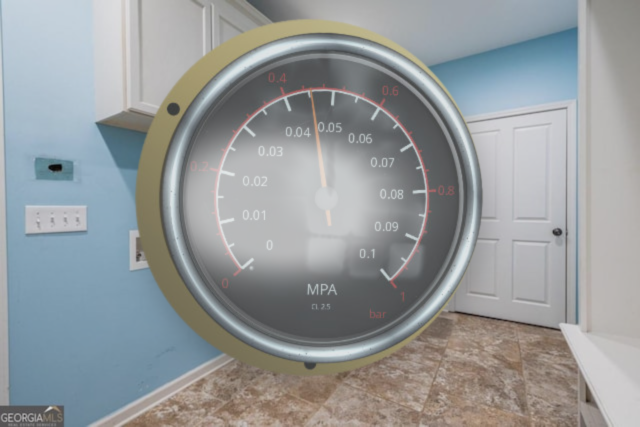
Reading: 0.045,MPa
